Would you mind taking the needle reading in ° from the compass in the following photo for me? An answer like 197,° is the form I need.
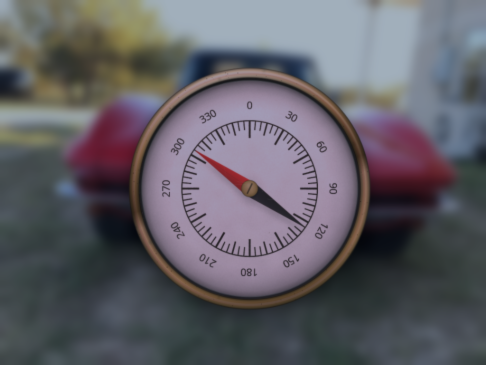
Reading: 305,°
